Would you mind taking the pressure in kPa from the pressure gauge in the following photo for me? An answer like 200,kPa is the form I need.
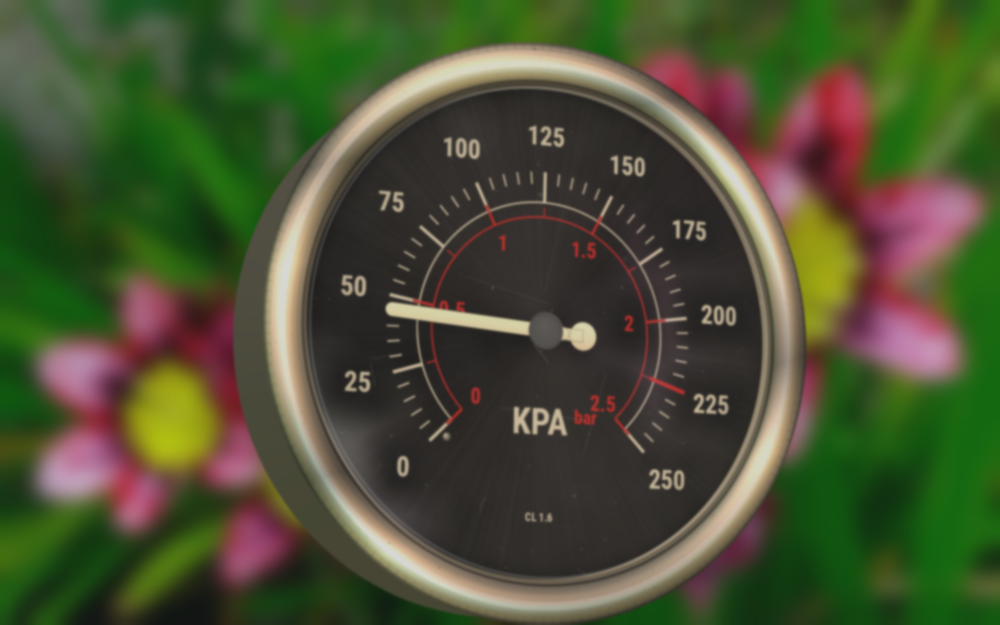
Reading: 45,kPa
